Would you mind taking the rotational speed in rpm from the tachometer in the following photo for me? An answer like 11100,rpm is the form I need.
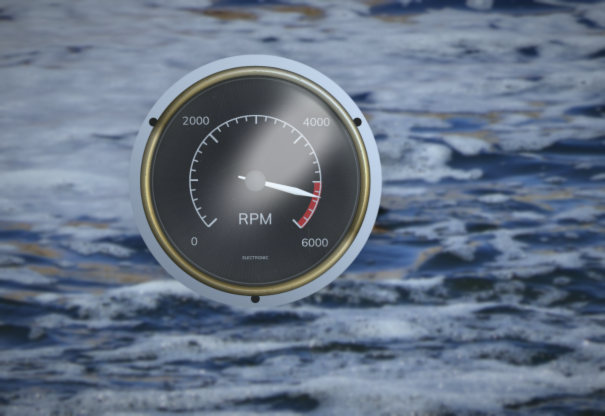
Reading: 5300,rpm
